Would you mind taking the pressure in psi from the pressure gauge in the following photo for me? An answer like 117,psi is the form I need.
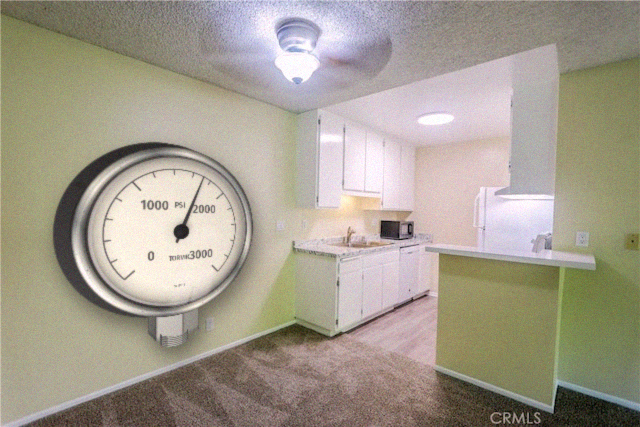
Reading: 1700,psi
